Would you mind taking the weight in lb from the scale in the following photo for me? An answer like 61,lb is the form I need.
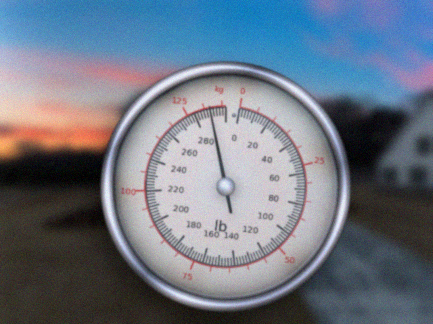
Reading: 290,lb
